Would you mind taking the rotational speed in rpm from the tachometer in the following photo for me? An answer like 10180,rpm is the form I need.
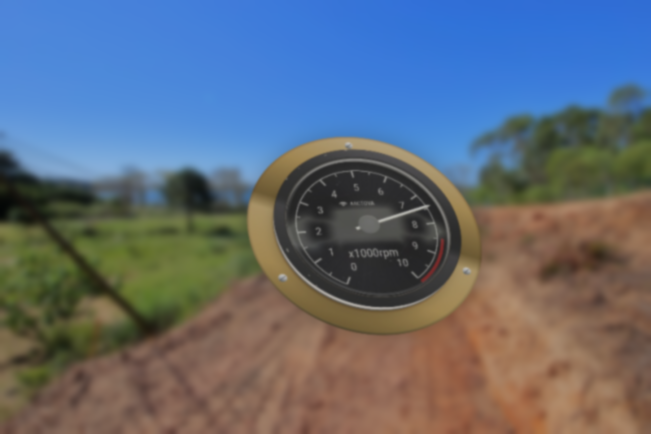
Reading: 7500,rpm
